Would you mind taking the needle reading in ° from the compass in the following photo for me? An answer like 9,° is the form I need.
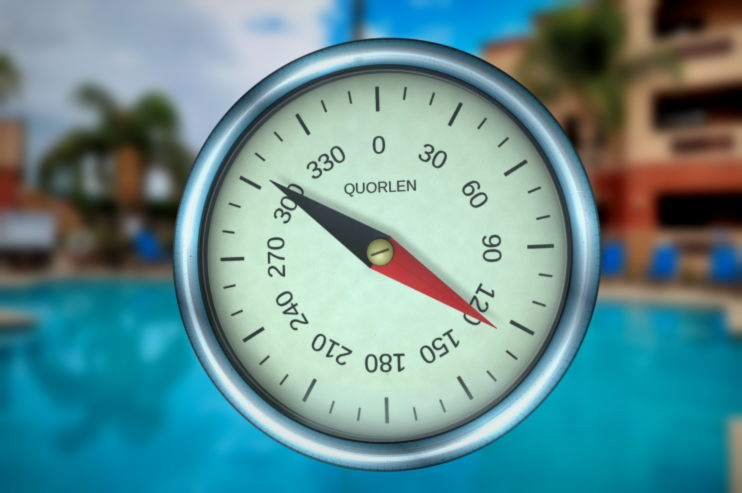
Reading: 125,°
